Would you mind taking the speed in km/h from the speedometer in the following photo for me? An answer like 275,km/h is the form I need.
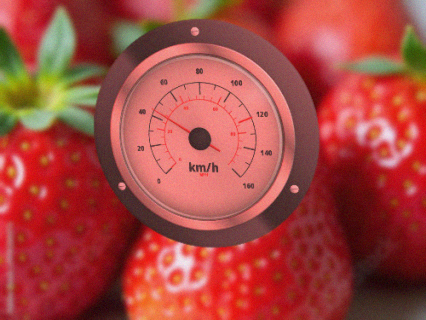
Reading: 45,km/h
